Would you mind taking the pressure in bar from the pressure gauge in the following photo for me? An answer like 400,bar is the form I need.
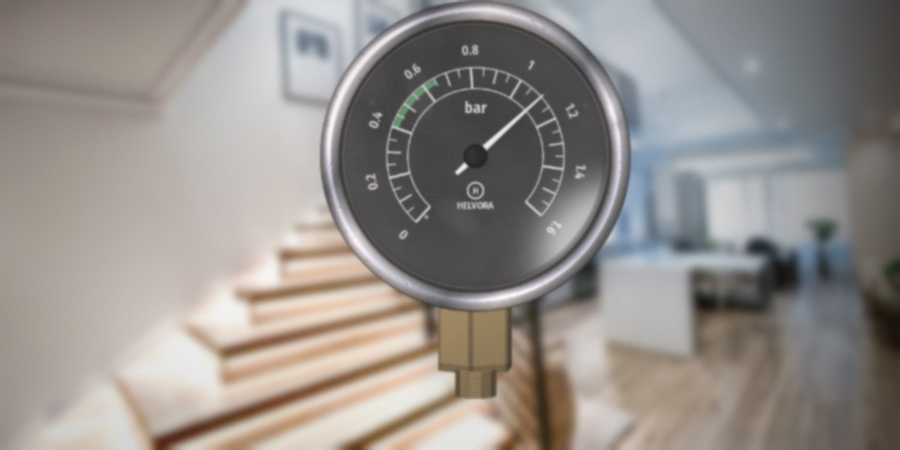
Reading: 1.1,bar
